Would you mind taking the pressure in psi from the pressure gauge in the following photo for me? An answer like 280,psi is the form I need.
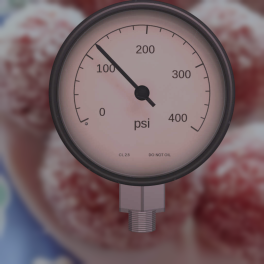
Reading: 120,psi
